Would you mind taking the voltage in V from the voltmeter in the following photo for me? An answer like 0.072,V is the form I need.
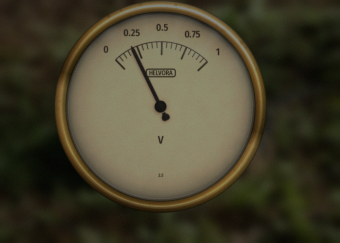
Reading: 0.2,V
